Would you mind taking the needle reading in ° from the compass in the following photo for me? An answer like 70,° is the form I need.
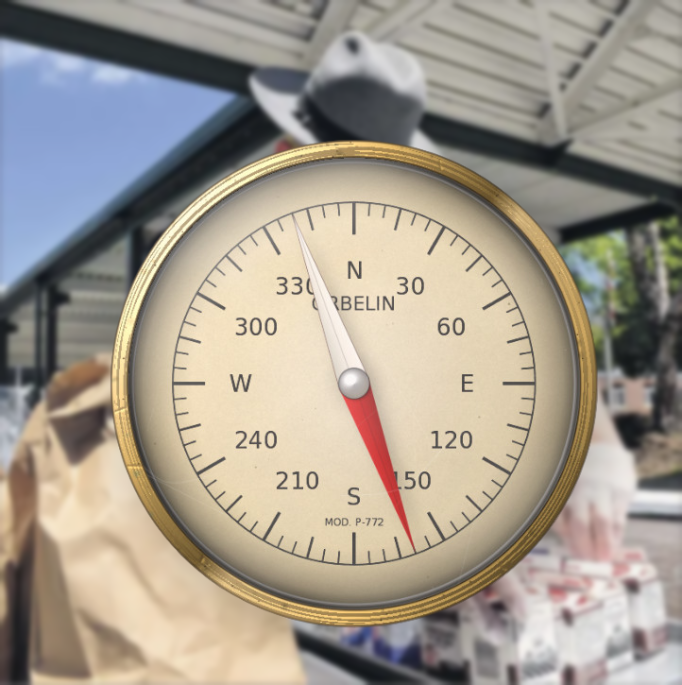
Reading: 160,°
